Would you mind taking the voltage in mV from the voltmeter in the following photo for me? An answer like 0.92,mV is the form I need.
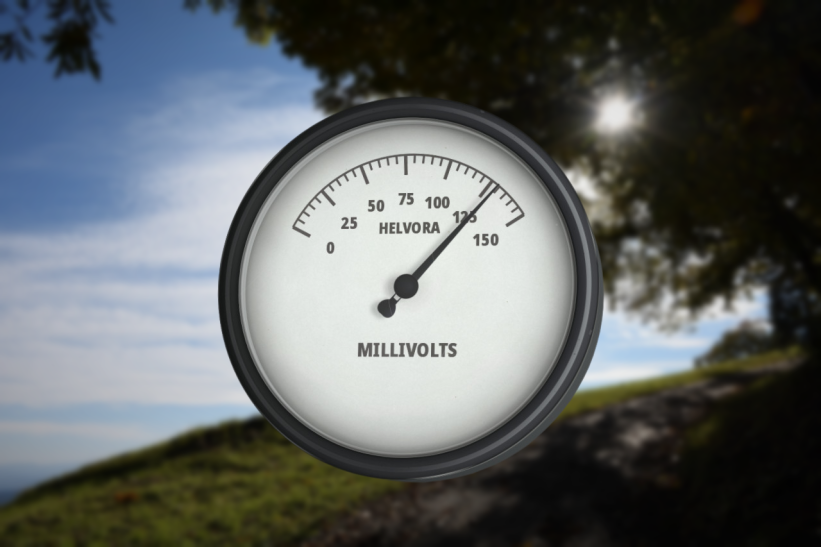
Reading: 130,mV
